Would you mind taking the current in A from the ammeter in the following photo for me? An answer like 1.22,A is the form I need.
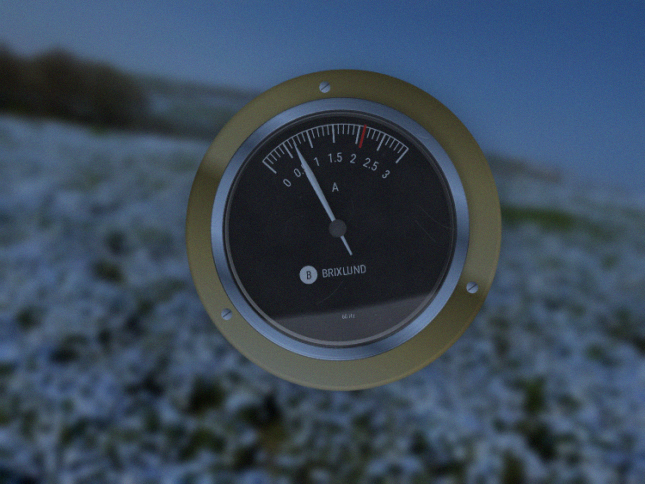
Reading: 0.7,A
